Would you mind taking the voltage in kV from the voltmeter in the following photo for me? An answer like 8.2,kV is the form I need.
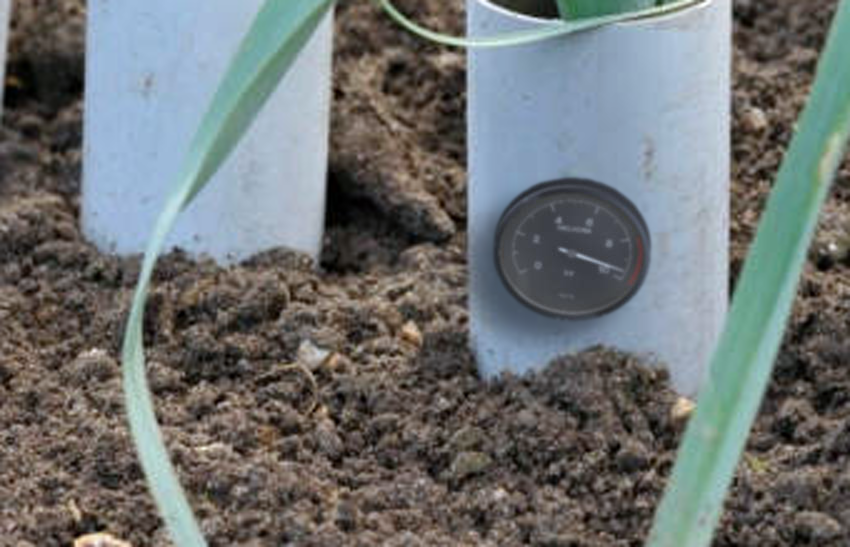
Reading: 9.5,kV
